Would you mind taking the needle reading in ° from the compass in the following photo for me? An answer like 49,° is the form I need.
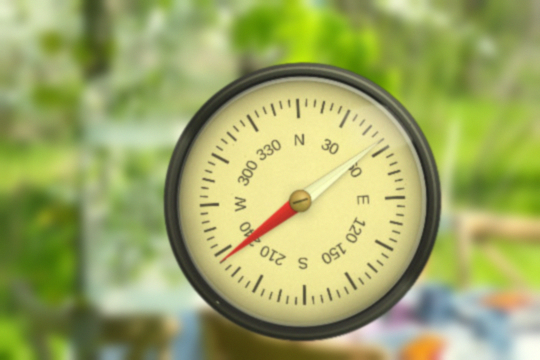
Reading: 235,°
